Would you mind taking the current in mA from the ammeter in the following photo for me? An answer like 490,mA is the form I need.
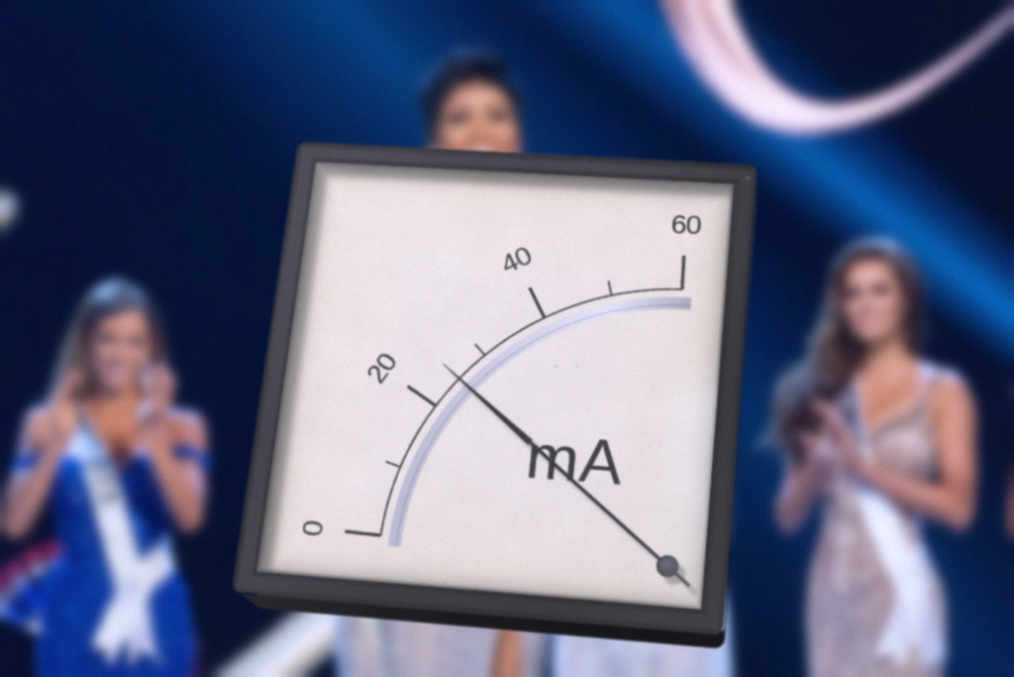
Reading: 25,mA
